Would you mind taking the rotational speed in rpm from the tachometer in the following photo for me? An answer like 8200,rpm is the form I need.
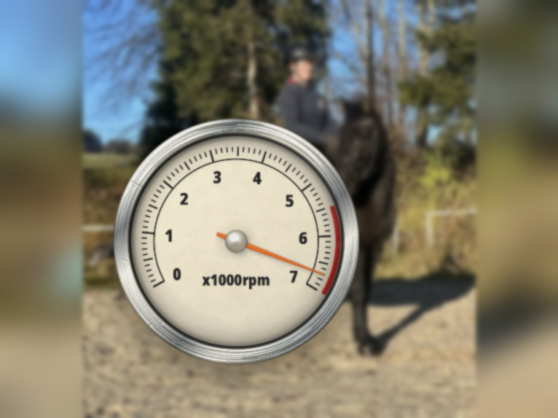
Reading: 6700,rpm
